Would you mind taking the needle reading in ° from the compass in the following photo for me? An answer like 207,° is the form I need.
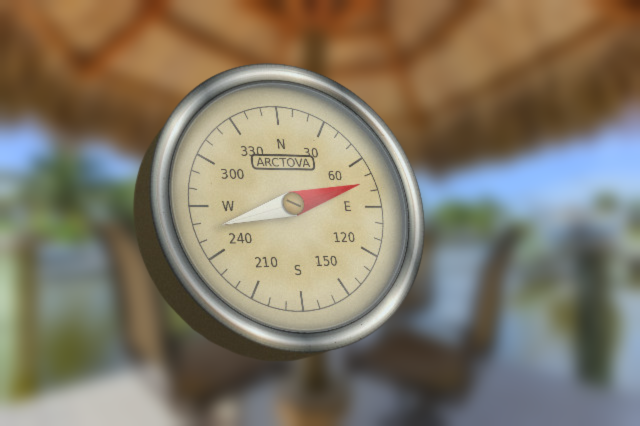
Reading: 75,°
